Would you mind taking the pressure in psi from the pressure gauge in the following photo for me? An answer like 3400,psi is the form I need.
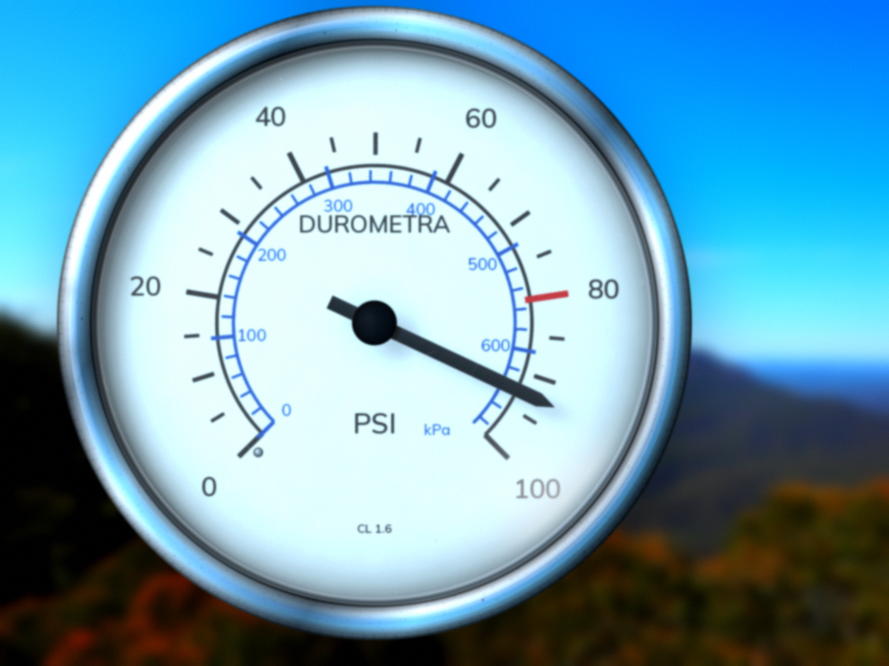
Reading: 92.5,psi
